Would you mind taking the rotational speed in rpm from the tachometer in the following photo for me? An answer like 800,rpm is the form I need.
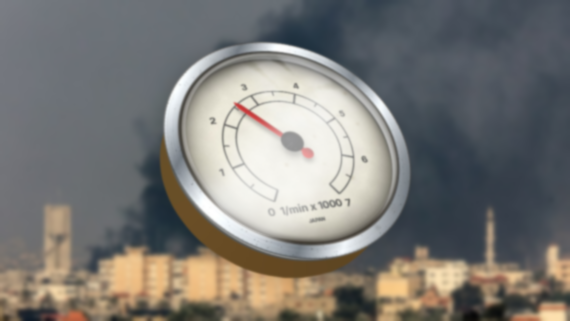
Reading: 2500,rpm
